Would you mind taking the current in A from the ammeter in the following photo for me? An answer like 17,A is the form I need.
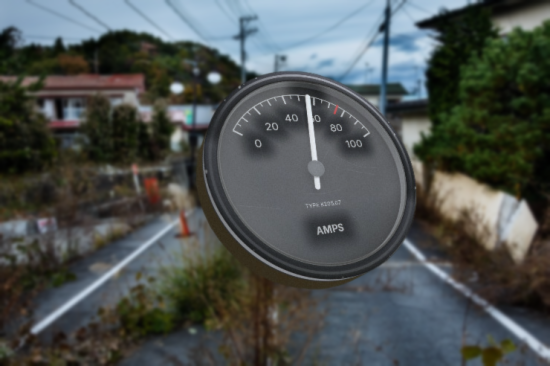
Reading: 55,A
